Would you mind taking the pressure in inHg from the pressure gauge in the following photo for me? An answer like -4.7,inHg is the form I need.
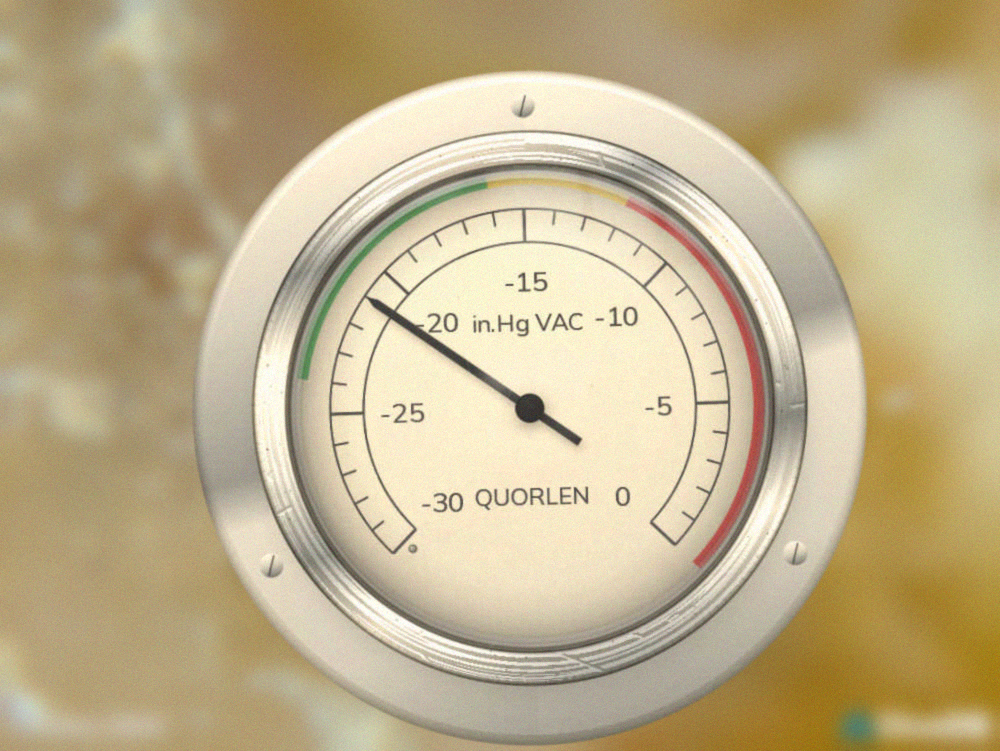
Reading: -21,inHg
